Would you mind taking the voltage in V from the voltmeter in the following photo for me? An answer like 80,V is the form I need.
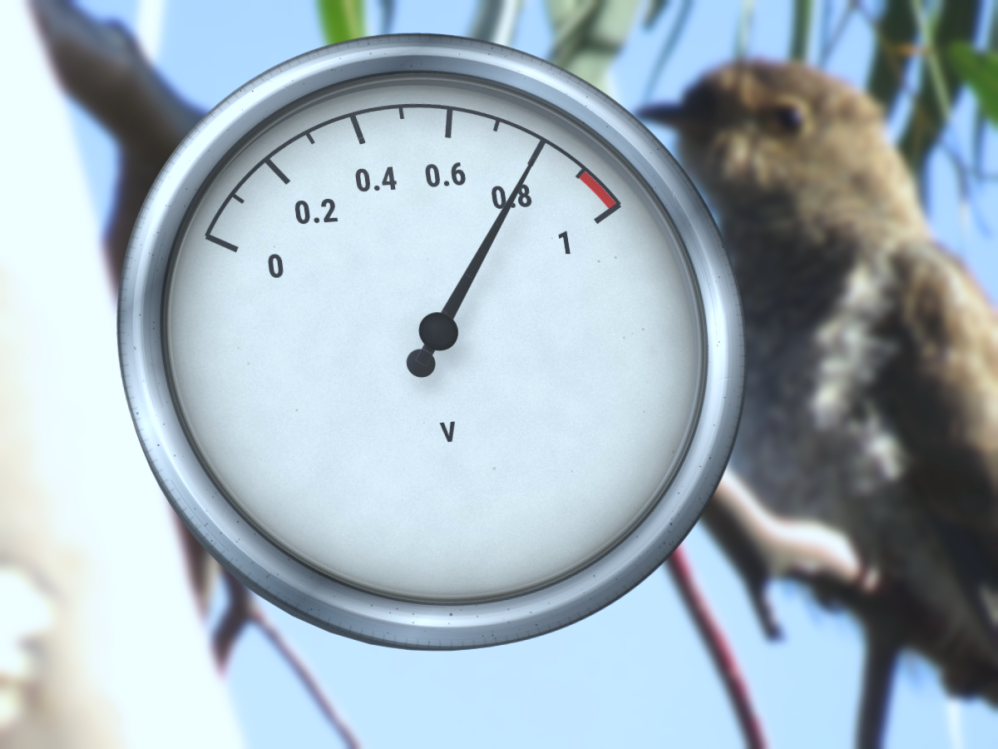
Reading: 0.8,V
